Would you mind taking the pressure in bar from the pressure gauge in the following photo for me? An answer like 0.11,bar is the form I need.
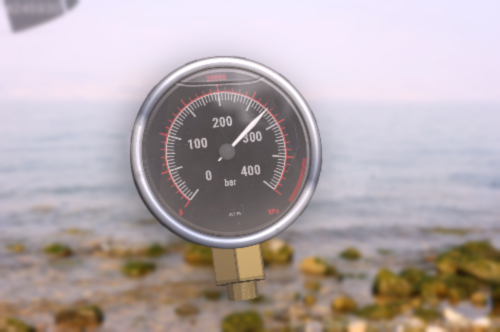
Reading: 275,bar
